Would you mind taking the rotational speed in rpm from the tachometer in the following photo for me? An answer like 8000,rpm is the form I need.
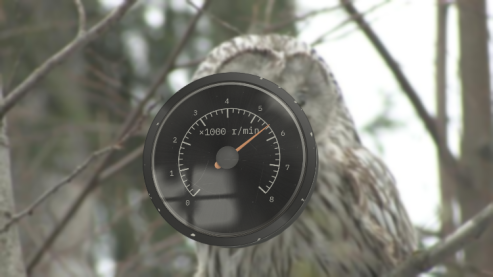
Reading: 5600,rpm
